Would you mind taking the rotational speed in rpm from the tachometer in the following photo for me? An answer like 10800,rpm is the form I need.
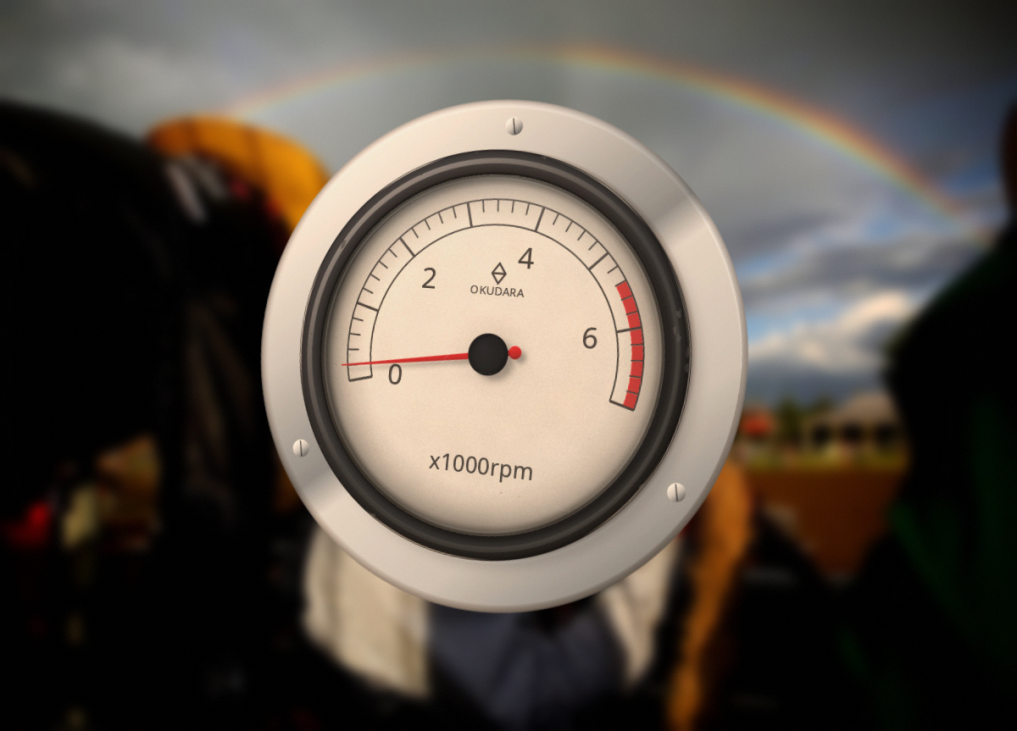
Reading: 200,rpm
